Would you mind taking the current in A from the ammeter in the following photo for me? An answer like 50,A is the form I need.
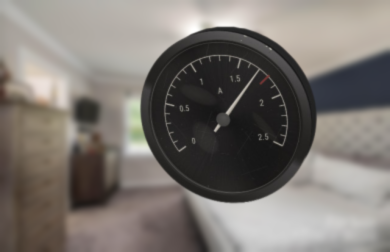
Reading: 1.7,A
